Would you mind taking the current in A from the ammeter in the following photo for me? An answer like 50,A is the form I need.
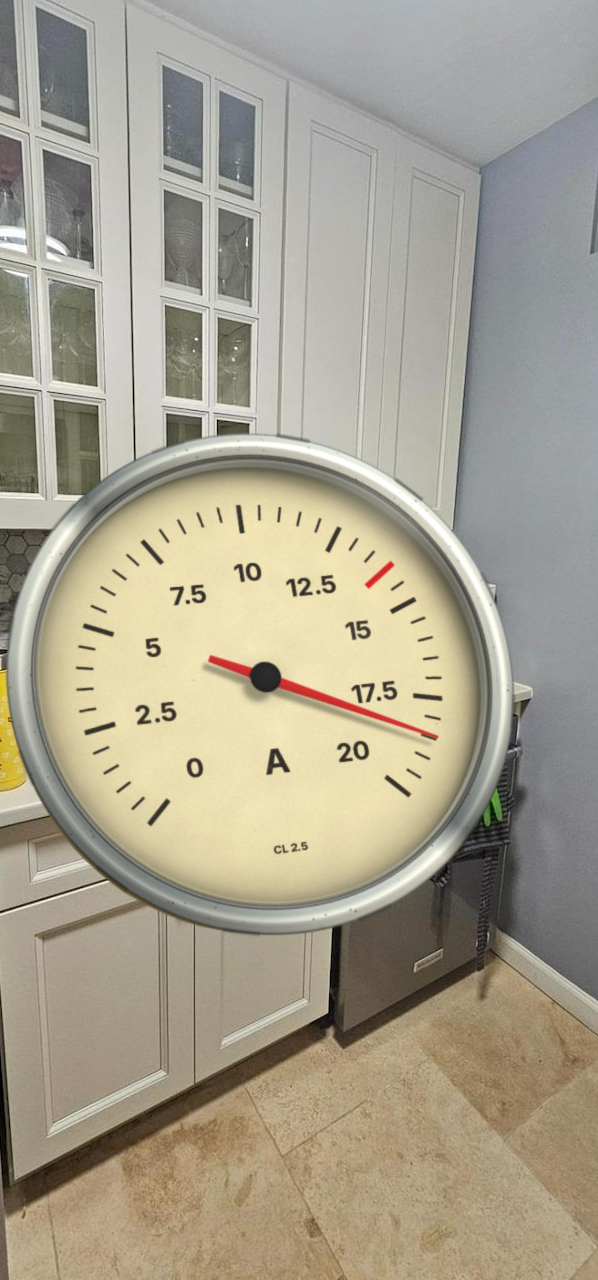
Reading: 18.5,A
